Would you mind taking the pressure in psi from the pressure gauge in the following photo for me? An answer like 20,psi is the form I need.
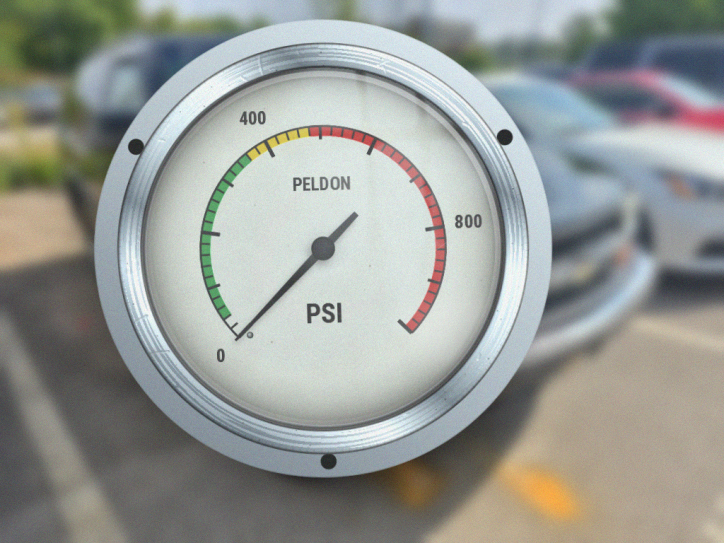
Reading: 0,psi
